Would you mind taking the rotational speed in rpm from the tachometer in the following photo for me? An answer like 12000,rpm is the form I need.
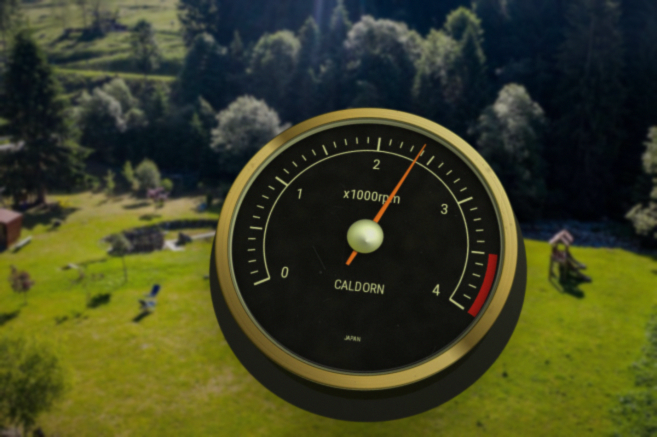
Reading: 2400,rpm
